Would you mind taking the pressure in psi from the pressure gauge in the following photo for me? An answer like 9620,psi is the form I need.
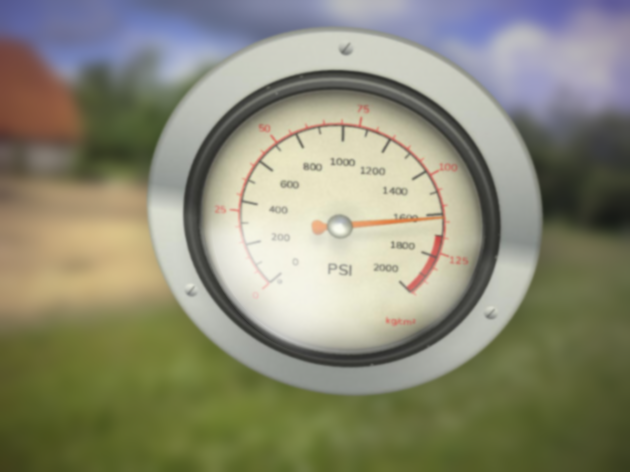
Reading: 1600,psi
